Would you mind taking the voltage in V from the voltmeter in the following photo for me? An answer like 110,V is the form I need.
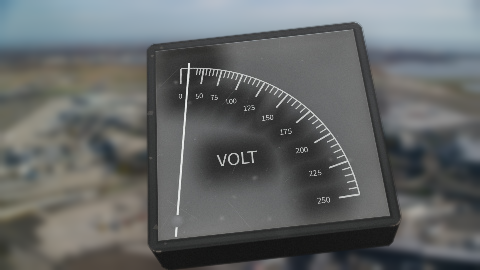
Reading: 25,V
